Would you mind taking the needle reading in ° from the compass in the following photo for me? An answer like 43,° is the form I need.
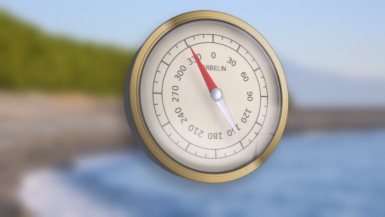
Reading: 330,°
